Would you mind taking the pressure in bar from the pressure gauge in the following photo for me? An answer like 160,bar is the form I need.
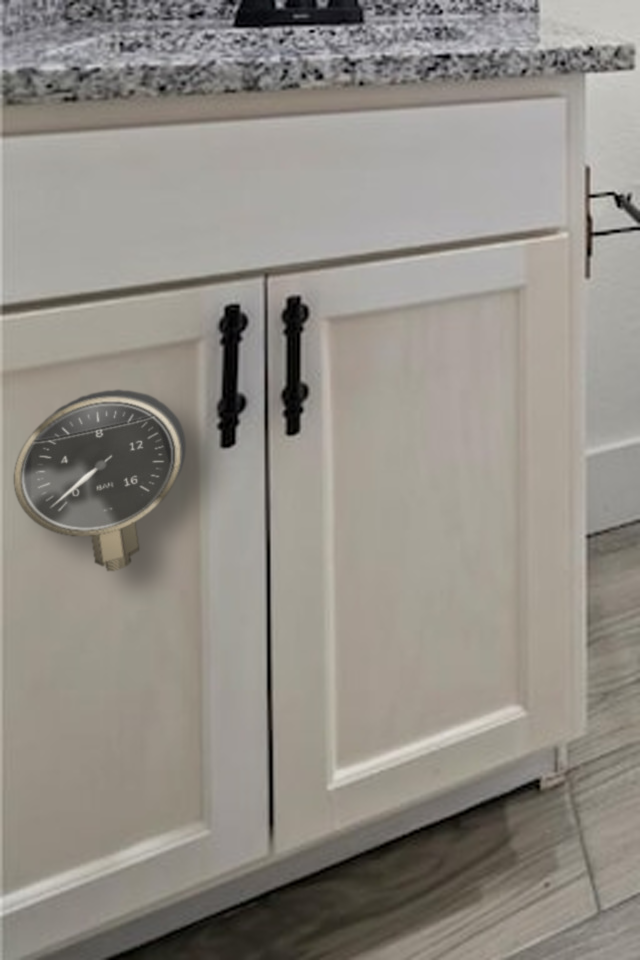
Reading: 0.5,bar
